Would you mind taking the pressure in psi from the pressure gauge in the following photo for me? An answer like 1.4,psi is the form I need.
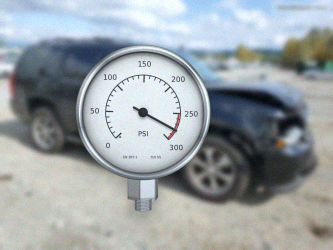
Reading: 280,psi
